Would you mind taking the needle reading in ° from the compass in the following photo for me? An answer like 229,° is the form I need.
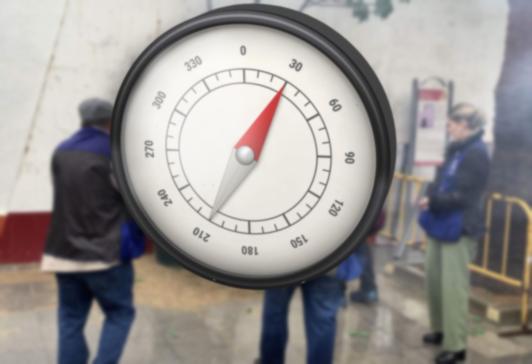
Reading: 30,°
